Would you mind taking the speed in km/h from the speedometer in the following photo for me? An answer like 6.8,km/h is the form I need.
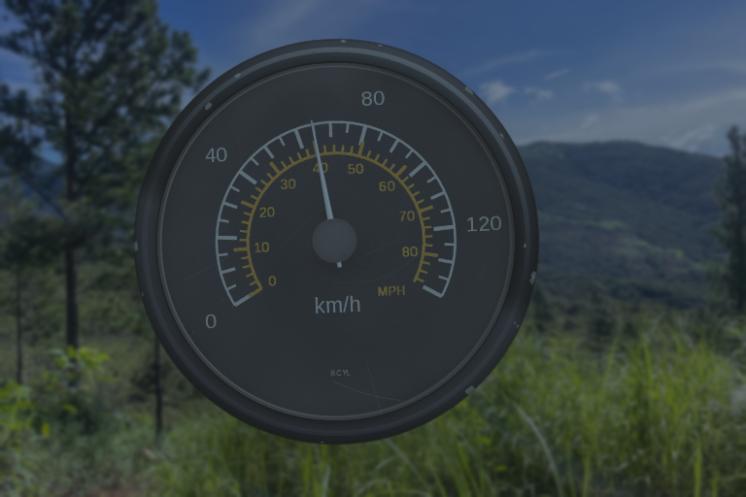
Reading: 65,km/h
